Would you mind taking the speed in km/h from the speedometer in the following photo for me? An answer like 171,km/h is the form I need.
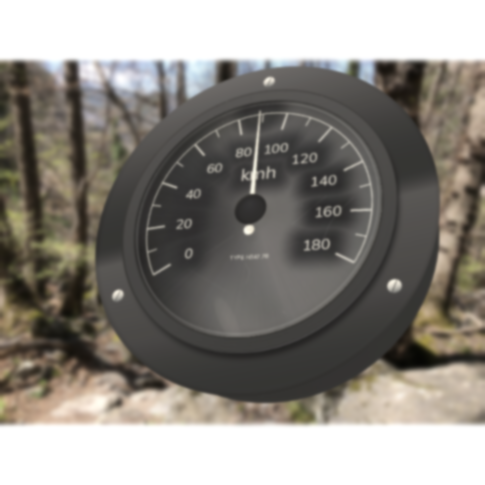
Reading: 90,km/h
